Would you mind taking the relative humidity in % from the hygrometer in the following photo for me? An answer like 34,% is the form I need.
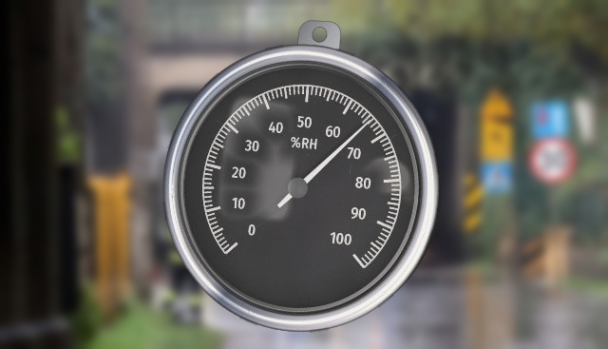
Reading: 66,%
